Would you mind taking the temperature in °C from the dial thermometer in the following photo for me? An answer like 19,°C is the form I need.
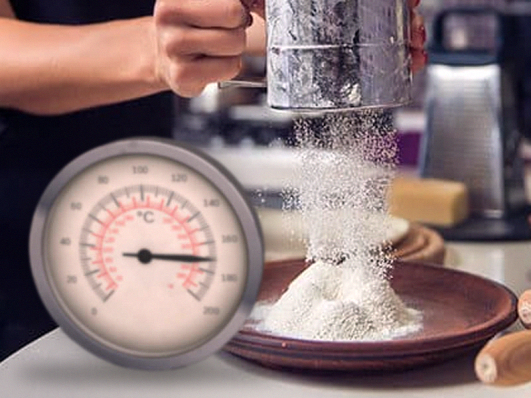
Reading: 170,°C
